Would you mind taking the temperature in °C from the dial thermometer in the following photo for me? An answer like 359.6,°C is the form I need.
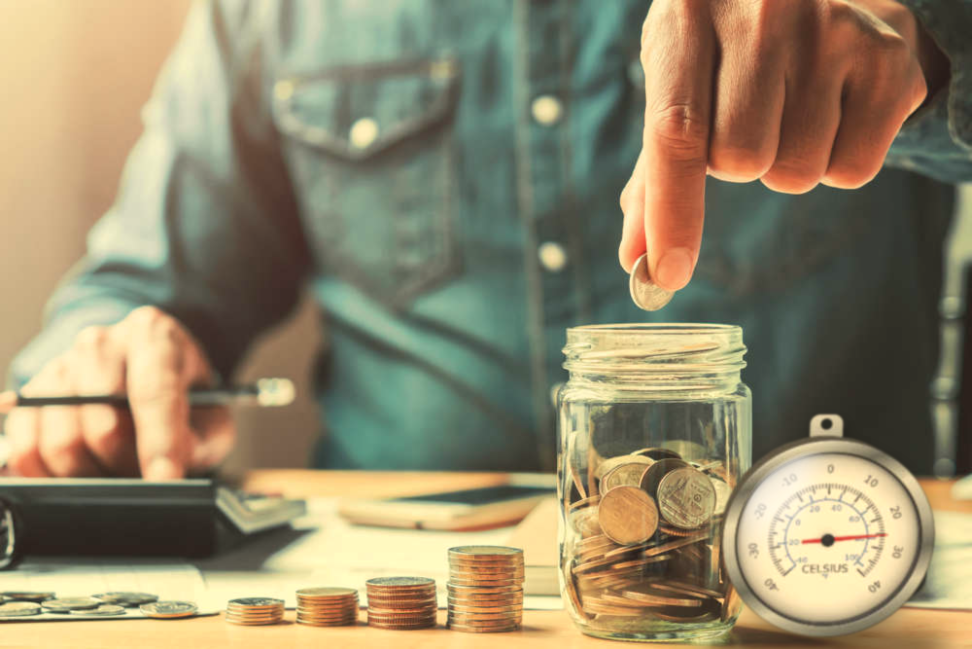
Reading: 25,°C
